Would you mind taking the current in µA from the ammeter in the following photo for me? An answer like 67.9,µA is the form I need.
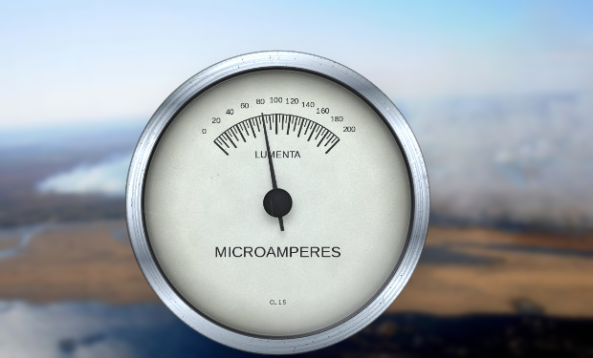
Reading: 80,µA
